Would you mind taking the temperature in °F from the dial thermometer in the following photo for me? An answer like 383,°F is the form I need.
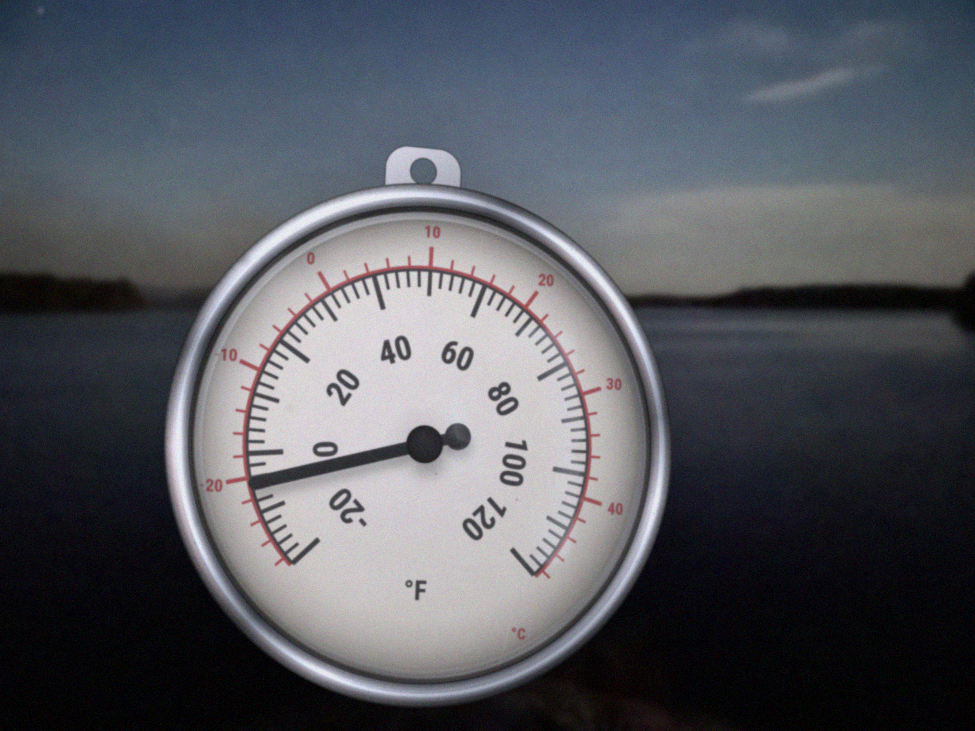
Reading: -5,°F
